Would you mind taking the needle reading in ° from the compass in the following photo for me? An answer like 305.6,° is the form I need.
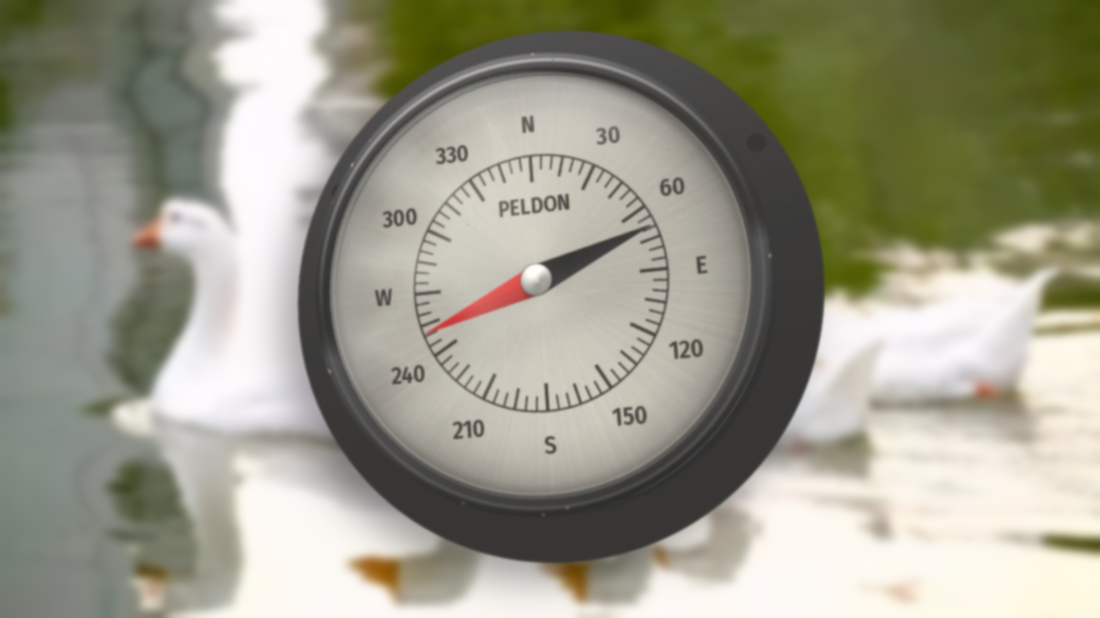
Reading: 250,°
